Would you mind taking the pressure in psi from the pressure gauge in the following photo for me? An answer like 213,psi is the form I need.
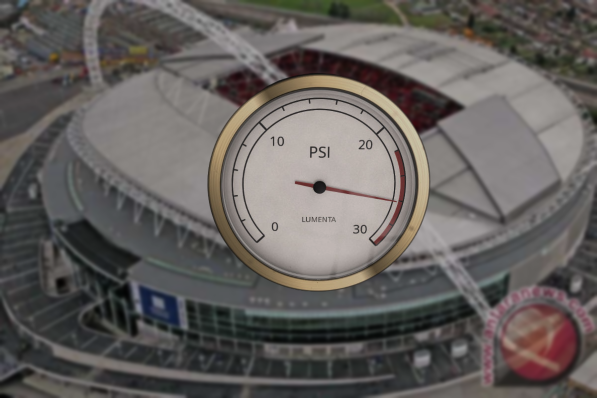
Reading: 26,psi
